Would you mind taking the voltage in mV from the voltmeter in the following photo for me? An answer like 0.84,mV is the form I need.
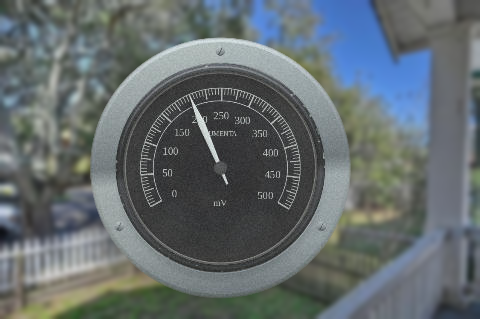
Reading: 200,mV
